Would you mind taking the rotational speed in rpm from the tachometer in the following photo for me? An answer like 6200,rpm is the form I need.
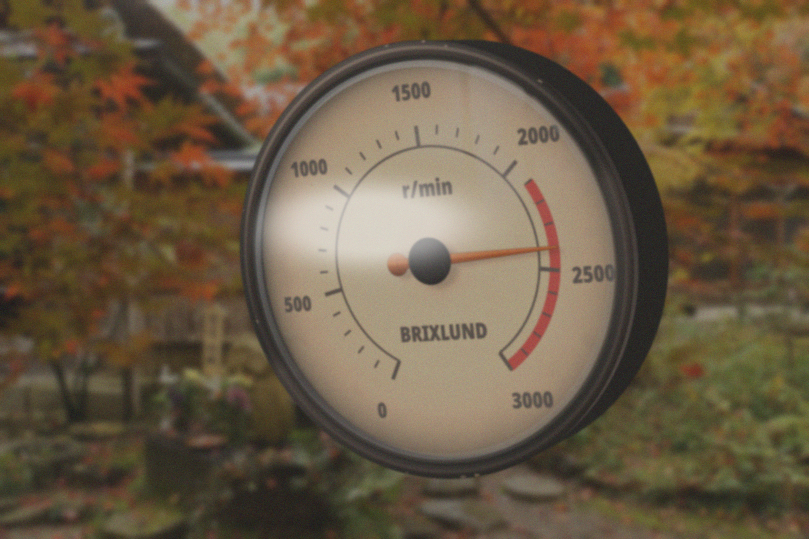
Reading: 2400,rpm
